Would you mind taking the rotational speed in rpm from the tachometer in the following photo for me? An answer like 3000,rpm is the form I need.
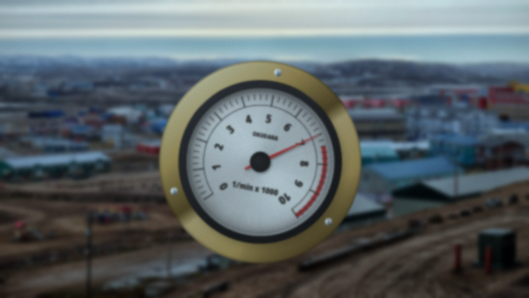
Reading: 7000,rpm
